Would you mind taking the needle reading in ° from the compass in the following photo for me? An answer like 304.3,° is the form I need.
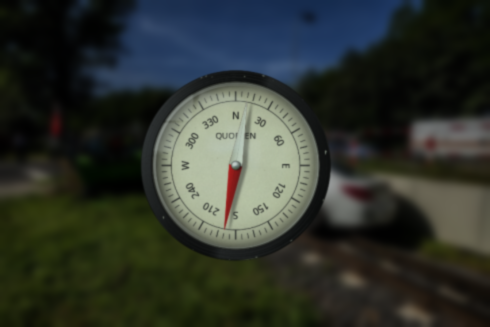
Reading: 190,°
